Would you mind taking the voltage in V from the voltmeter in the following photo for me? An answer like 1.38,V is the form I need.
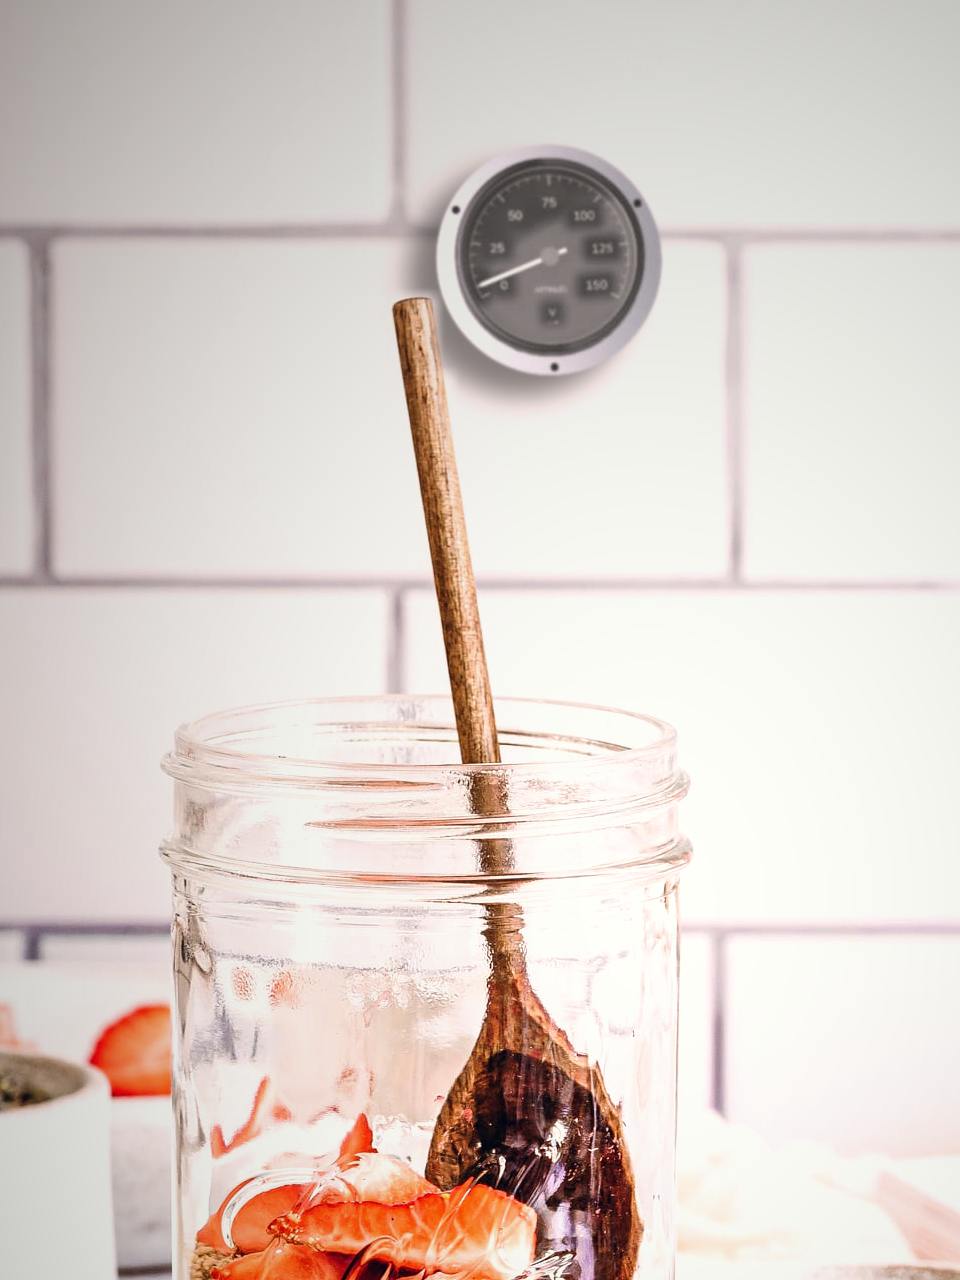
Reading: 5,V
